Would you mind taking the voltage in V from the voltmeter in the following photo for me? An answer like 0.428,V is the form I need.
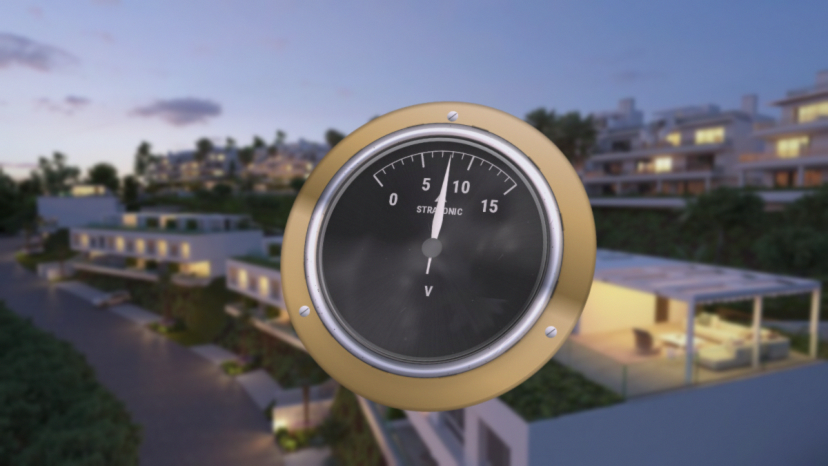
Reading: 8,V
